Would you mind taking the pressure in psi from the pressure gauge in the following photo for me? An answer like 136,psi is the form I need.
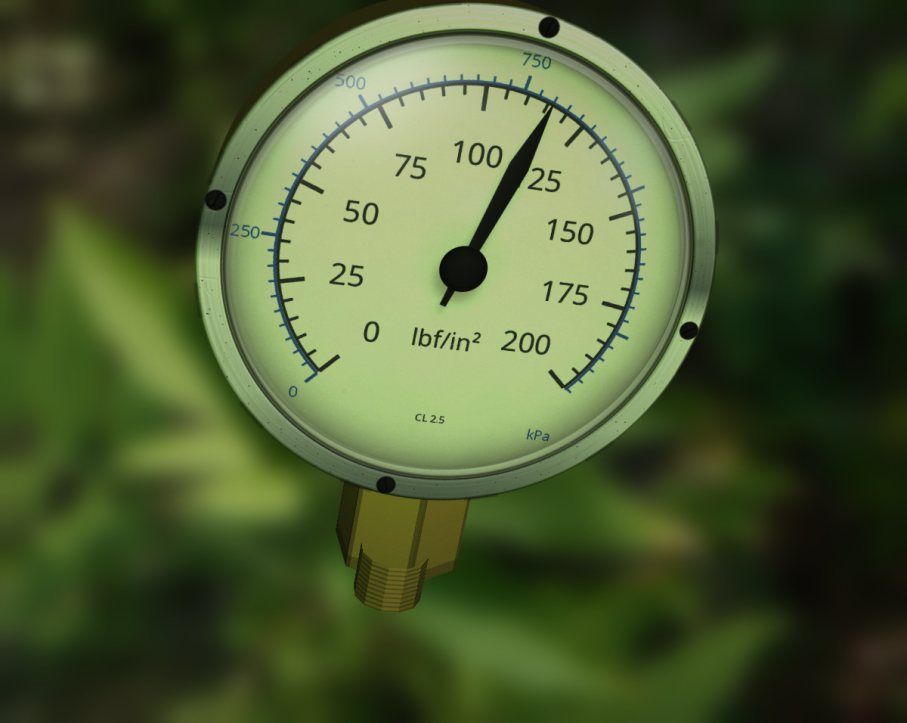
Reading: 115,psi
